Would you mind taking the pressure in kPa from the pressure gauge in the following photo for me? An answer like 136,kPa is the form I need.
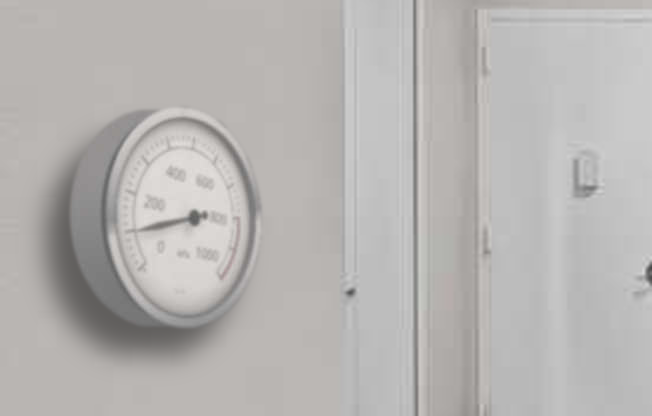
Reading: 100,kPa
